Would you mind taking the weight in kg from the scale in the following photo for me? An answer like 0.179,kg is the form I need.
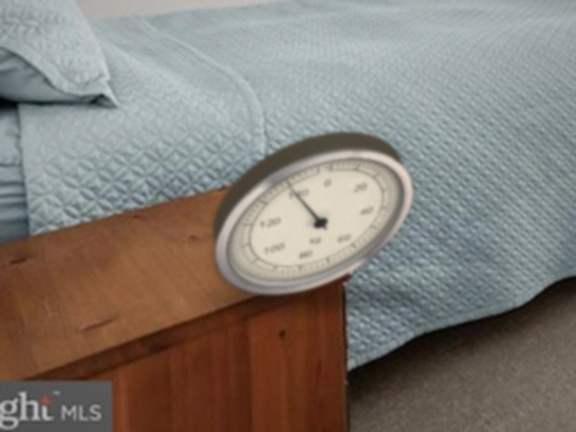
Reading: 140,kg
